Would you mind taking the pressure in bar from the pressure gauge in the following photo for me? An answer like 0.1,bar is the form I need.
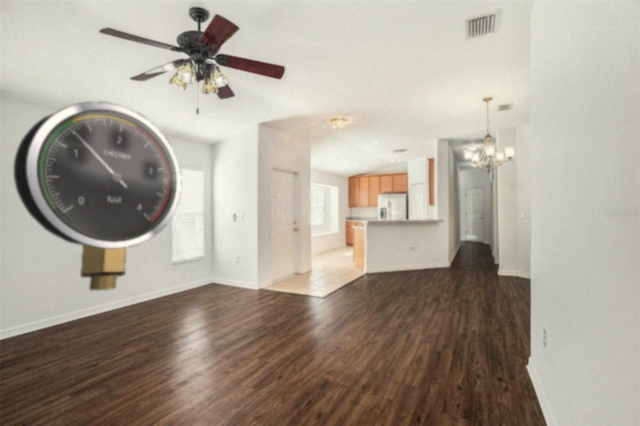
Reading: 1.25,bar
